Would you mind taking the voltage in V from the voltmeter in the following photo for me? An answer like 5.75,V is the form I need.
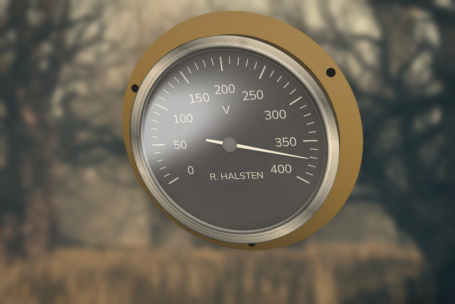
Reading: 370,V
